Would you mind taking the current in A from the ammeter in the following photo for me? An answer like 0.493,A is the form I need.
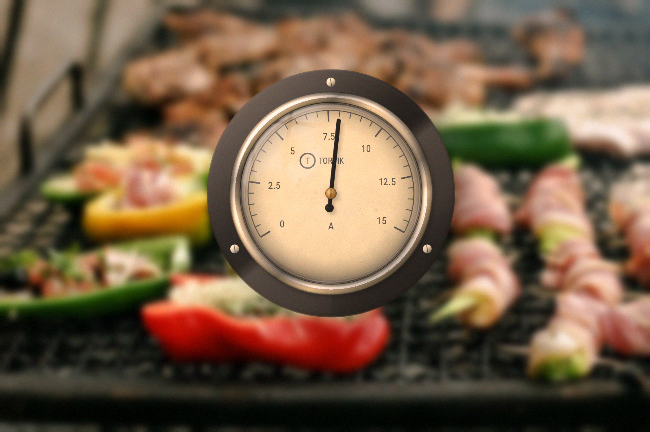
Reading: 8,A
